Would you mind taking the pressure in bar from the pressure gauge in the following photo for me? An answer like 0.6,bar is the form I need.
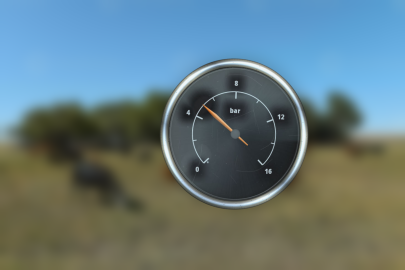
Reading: 5,bar
